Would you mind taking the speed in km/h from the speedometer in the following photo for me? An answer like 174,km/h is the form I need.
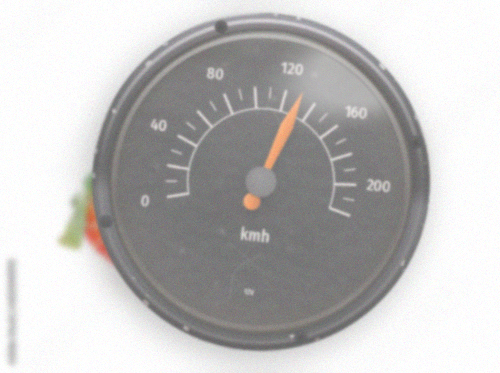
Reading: 130,km/h
